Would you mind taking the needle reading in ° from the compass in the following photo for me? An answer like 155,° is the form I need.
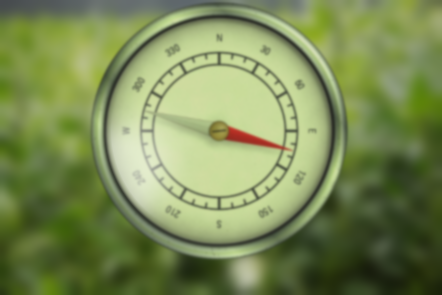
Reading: 105,°
